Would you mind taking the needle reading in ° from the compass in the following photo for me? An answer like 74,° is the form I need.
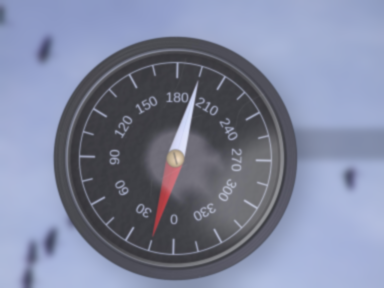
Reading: 15,°
